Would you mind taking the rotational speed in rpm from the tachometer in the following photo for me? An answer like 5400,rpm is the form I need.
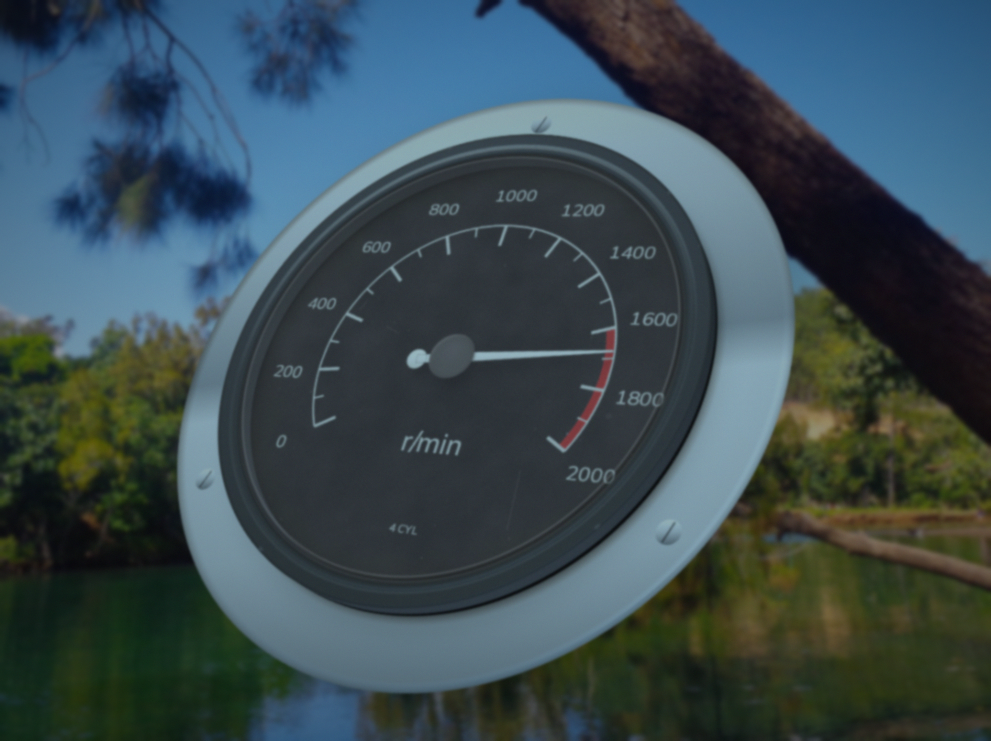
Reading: 1700,rpm
